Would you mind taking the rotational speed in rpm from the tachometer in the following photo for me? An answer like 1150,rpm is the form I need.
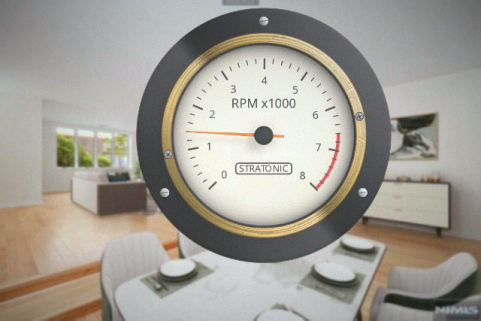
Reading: 1400,rpm
